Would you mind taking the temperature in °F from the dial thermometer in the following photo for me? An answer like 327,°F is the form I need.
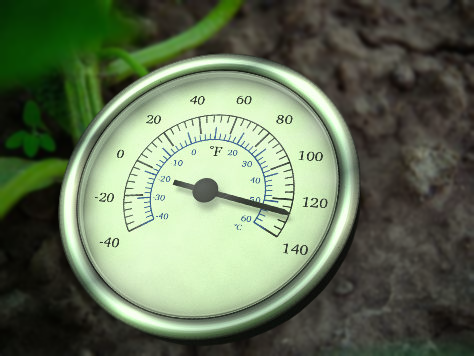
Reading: 128,°F
